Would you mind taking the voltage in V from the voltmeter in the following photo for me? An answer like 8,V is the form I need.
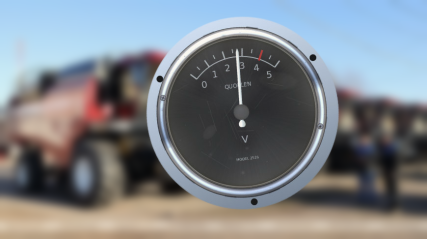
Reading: 2.75,V
